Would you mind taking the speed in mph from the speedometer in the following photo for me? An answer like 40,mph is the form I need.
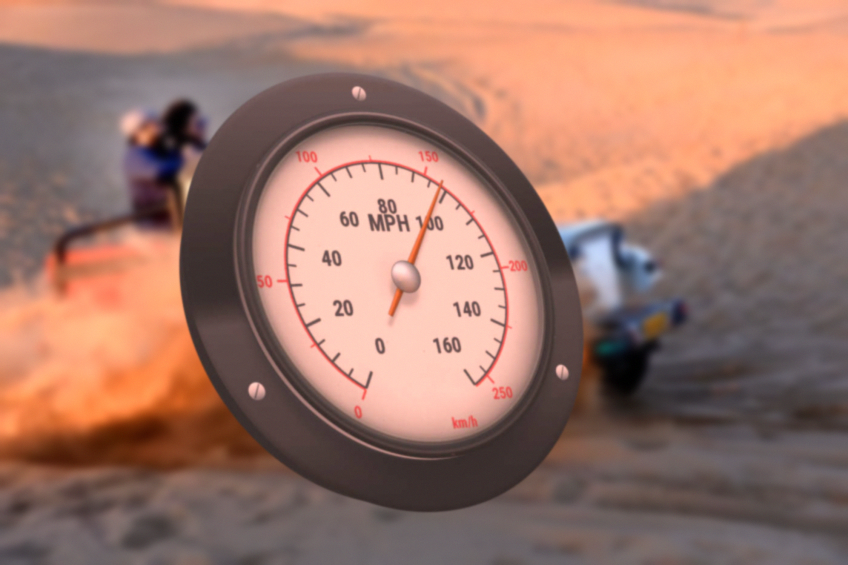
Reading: 97.5,mph
